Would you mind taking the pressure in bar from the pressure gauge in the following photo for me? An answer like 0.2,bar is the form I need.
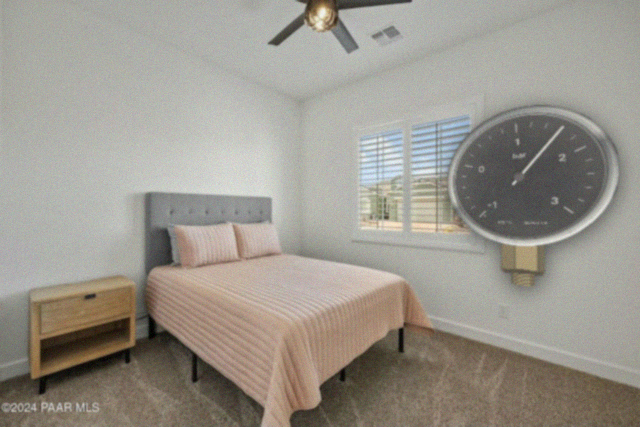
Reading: 1.6,bar
